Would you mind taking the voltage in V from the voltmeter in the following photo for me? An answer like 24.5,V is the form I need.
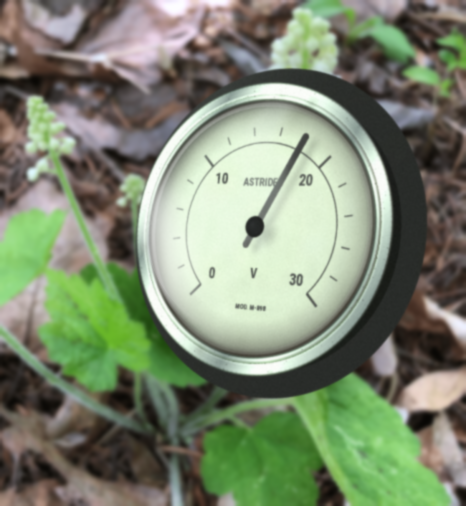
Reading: 18,V
